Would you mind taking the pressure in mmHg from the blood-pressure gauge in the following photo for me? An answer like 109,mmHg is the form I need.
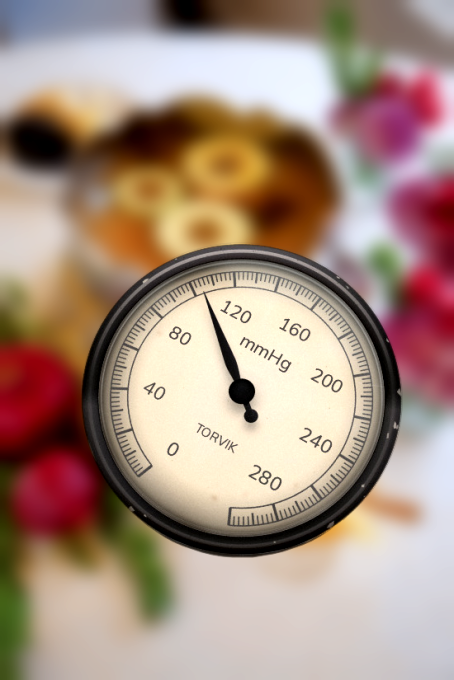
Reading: 104,mmHg
